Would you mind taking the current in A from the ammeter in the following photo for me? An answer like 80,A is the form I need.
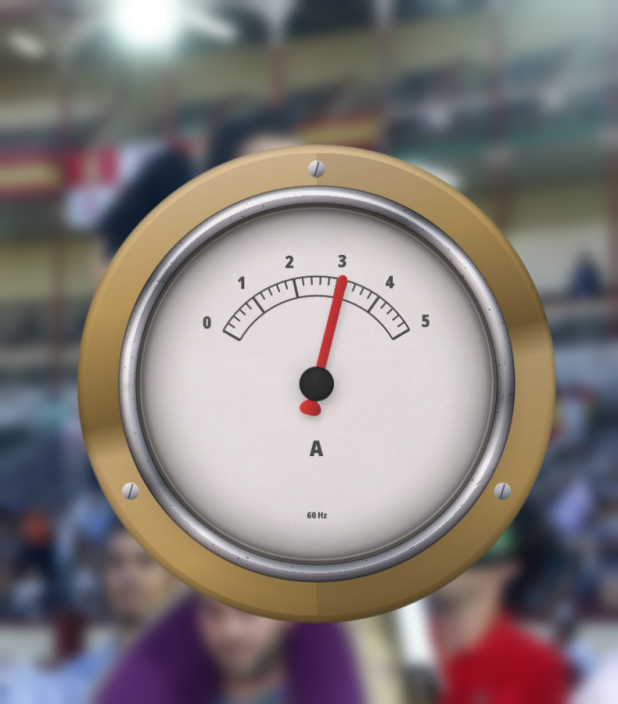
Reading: 3.1,A
